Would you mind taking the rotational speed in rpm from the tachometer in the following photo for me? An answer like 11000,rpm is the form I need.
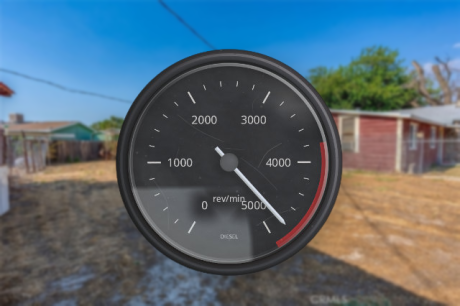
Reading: 4800,rpm
